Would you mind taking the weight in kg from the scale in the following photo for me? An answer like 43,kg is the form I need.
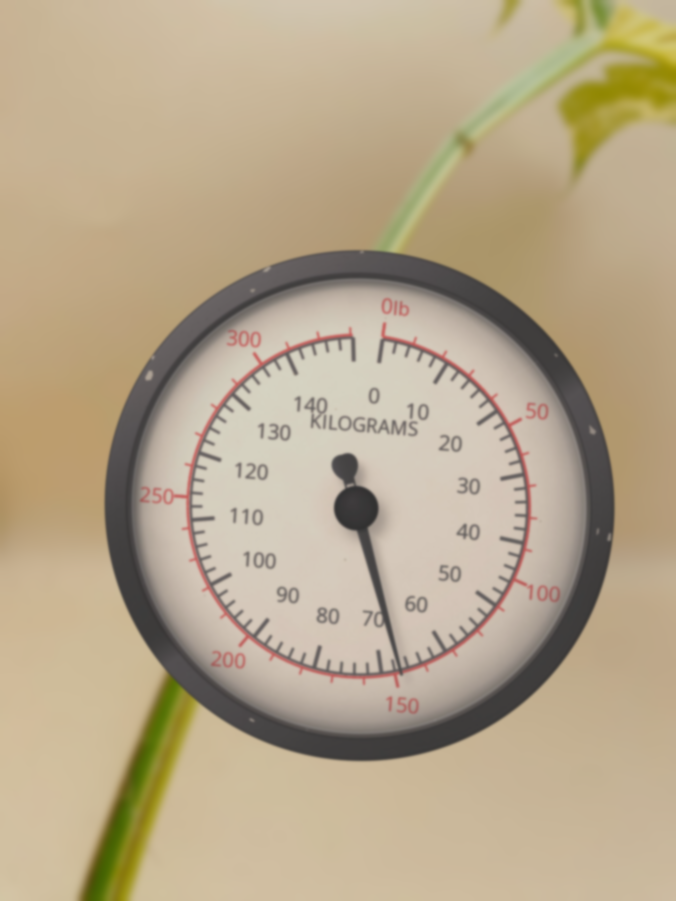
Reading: 67,kg
